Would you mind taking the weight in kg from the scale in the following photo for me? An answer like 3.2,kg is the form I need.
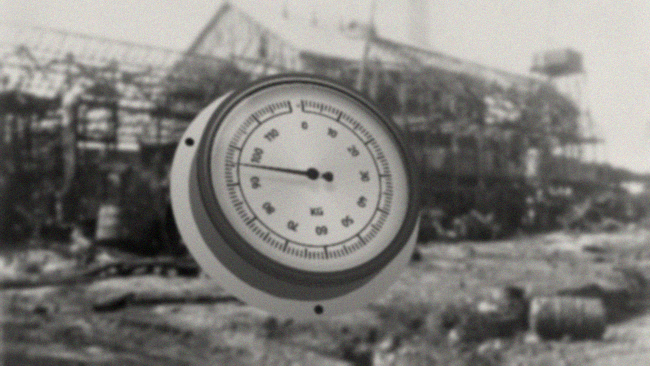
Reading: 95,kg
